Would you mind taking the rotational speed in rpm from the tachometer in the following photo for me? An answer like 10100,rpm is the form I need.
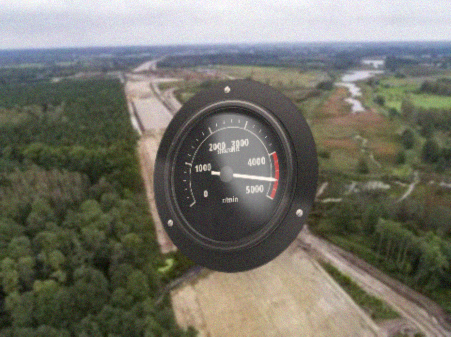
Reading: 4600,rpm
